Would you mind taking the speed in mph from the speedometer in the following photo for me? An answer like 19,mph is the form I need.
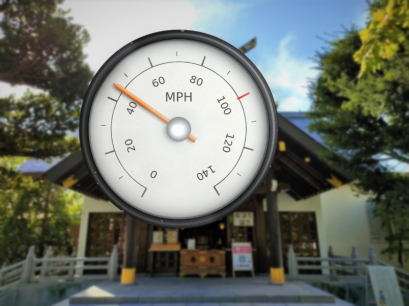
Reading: 45,mph
